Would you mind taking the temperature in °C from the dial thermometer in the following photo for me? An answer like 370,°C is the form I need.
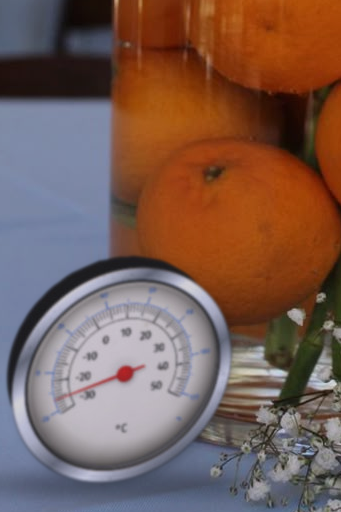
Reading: -25,°C
